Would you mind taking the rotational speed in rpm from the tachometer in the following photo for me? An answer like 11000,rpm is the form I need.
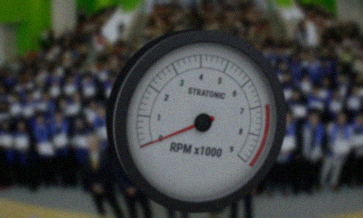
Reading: 0,rpm
